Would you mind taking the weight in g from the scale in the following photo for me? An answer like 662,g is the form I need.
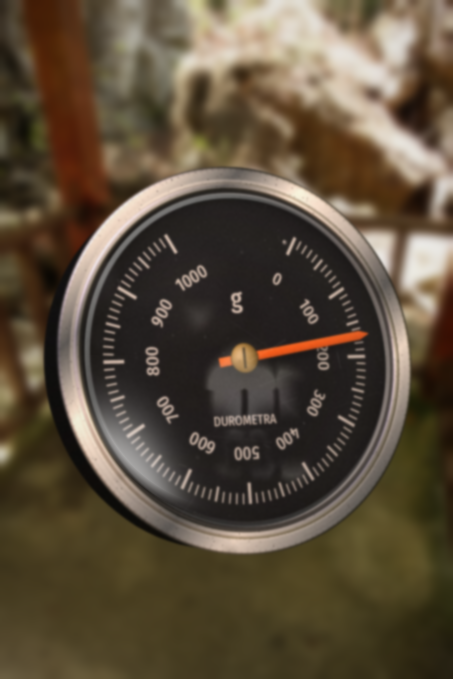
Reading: 170,g
